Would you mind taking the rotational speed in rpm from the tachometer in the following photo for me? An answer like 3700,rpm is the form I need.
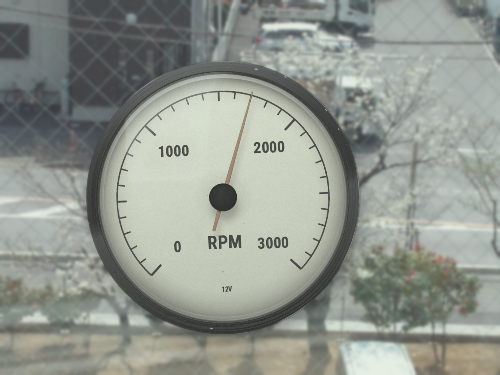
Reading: 1700,rpm
